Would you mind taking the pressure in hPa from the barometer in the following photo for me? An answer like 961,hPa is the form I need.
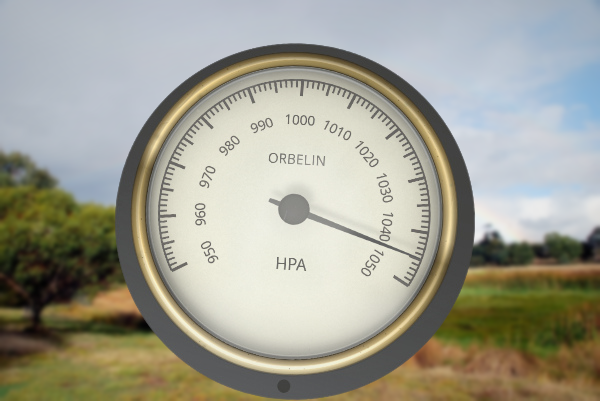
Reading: 1045,hPa
